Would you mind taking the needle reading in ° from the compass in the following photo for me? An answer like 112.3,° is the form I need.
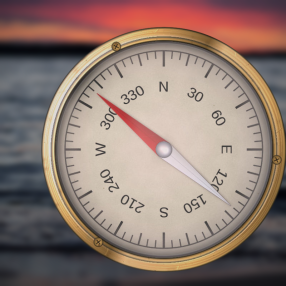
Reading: 310,°
